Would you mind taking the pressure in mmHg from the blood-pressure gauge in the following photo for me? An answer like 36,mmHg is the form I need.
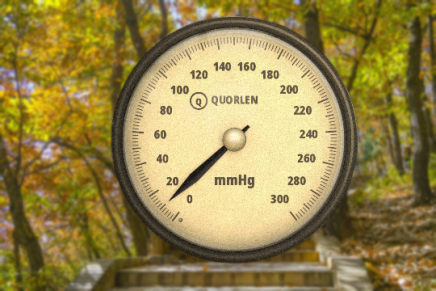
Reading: 10,mmHg
